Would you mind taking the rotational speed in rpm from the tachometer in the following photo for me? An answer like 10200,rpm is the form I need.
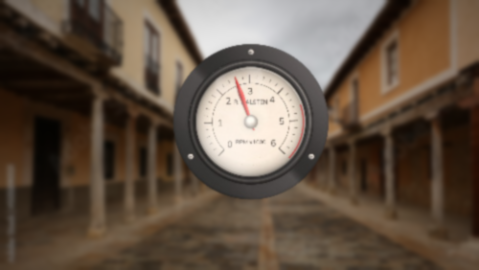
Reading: 2600,rpm
